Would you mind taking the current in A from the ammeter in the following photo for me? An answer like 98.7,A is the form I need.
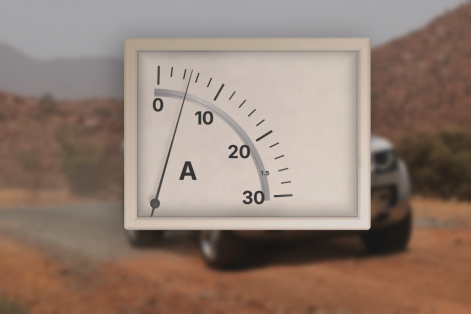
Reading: 5,A
